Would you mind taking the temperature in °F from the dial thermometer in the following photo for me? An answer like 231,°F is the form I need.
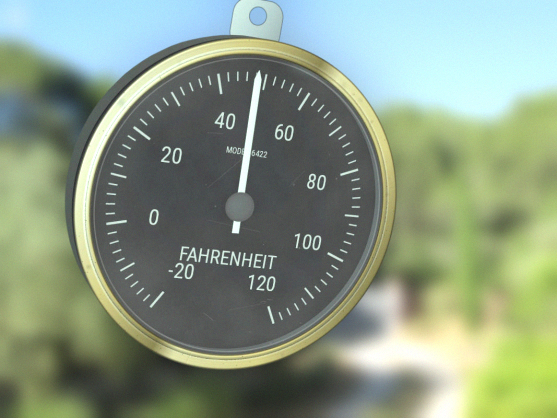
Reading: 48,°F
